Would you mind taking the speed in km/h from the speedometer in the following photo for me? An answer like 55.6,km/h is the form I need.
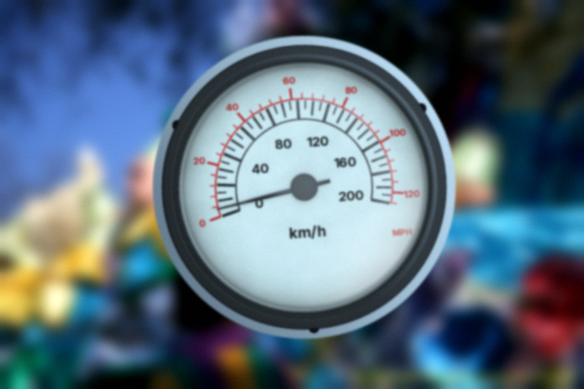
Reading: 5,km/h
